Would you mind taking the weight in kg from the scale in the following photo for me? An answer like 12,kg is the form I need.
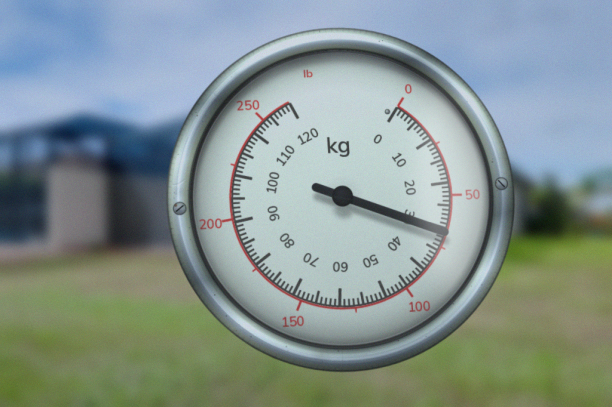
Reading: 31,kg
